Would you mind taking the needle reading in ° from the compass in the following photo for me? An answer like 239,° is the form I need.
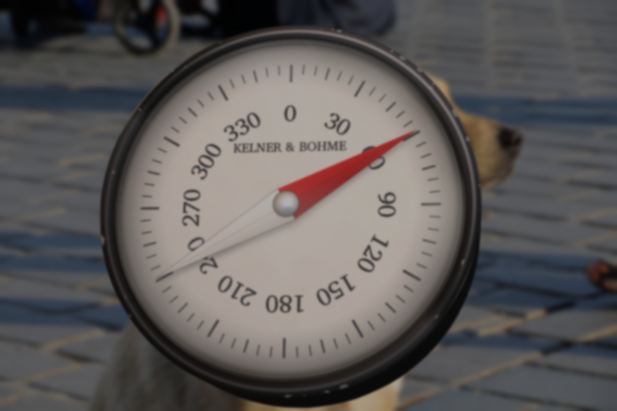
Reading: 60,°
